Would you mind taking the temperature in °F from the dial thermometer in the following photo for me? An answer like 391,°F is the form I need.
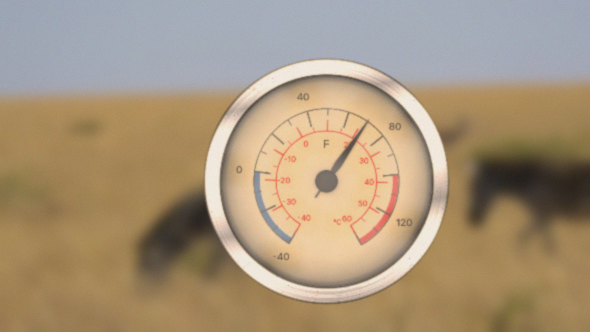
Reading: 70,°F
